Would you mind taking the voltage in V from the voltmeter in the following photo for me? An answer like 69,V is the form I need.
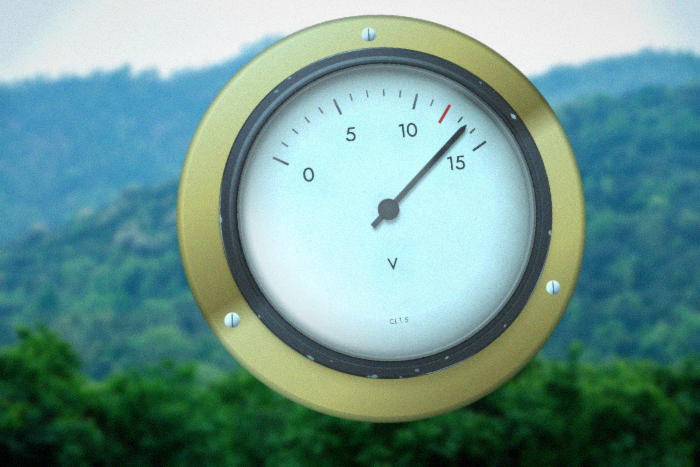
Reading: 13.5,V
